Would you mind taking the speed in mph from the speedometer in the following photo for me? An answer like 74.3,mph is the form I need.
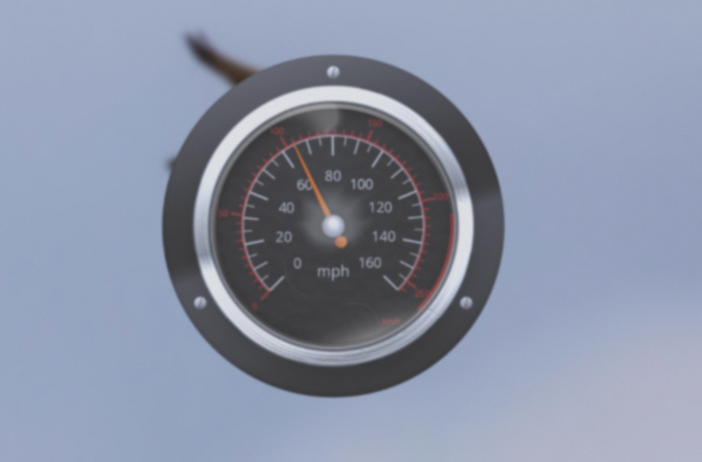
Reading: 65,mph
